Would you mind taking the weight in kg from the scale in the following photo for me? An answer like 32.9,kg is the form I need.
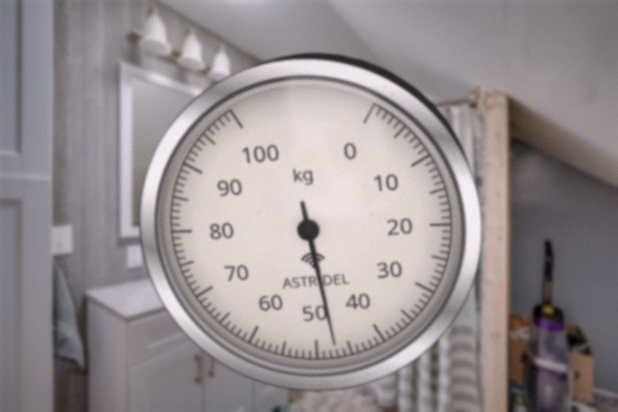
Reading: 47,kg
